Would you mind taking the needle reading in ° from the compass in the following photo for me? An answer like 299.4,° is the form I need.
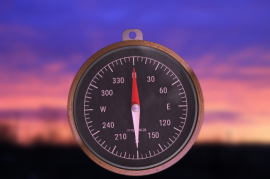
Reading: 0,°
